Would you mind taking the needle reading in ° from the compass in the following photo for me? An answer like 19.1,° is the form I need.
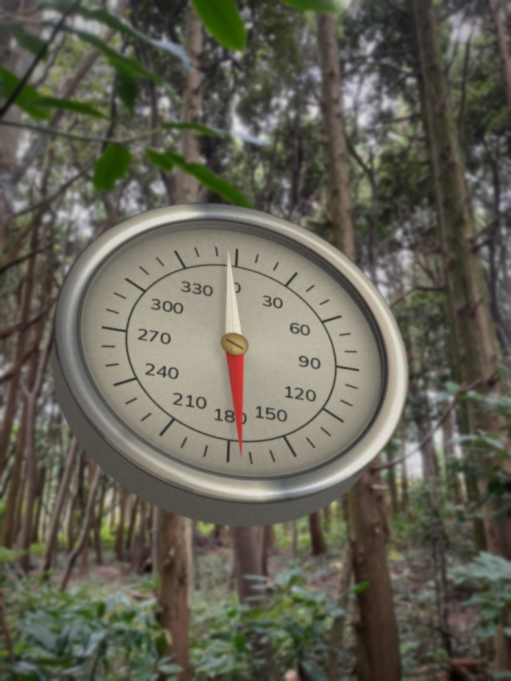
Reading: 175,°
